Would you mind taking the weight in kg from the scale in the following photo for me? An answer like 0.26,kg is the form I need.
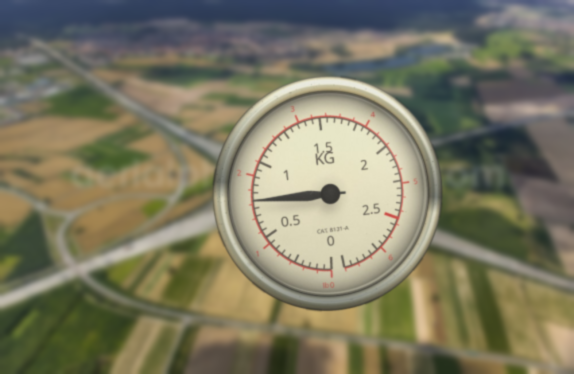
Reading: 0.75,kg
